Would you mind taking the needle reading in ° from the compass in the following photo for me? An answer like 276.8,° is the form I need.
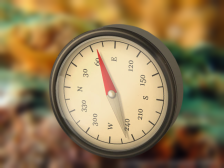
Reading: 67.5,°
